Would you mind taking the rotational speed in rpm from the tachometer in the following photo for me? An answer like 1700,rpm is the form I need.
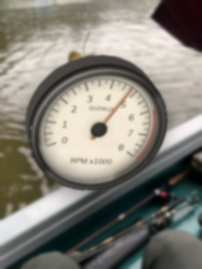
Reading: 4750,rpm
